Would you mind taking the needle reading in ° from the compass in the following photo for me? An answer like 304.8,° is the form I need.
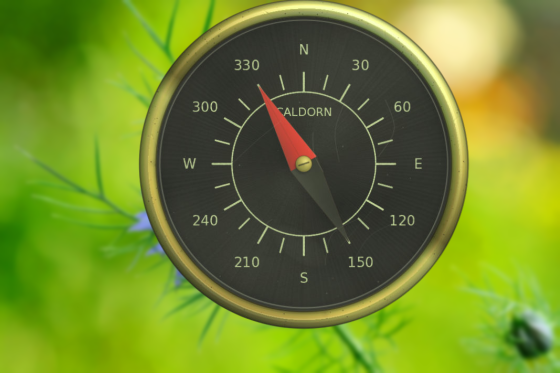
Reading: 330,°
